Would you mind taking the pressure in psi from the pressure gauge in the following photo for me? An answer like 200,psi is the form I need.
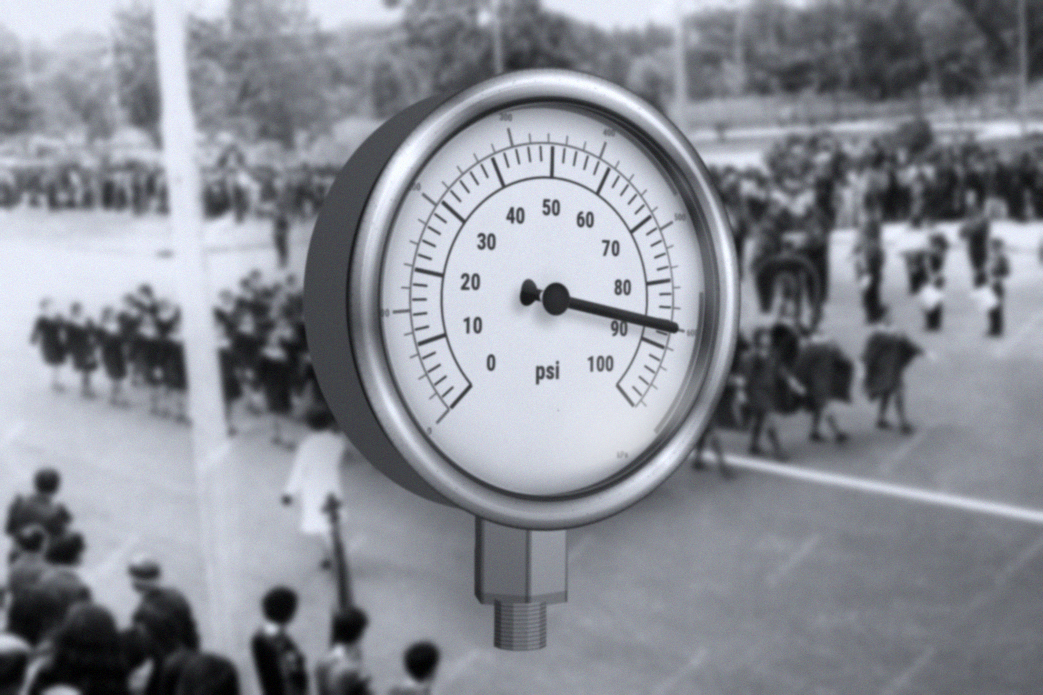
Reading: 87,psi
